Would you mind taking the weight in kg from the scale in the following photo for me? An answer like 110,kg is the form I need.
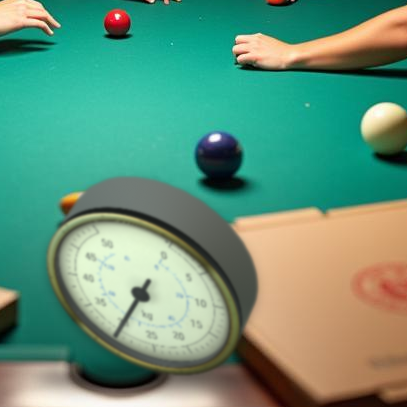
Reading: 30,kg
